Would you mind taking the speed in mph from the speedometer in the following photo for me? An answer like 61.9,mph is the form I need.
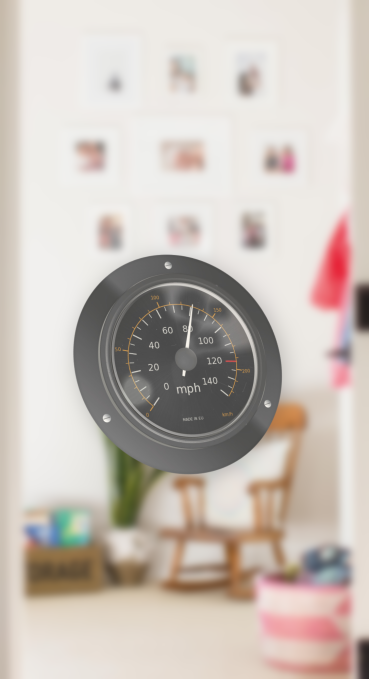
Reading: 80,mph
